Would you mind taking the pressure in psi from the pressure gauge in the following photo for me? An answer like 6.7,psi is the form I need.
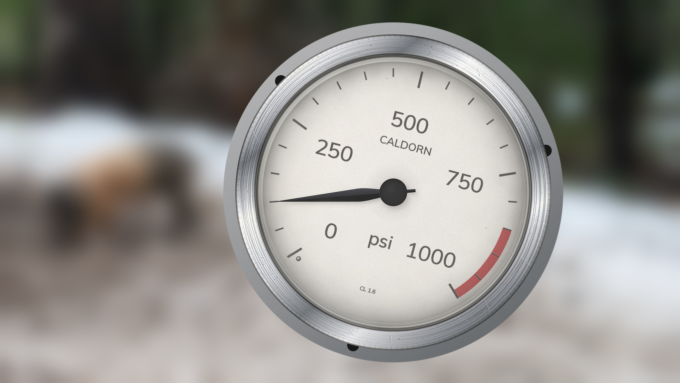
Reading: 100,psi
